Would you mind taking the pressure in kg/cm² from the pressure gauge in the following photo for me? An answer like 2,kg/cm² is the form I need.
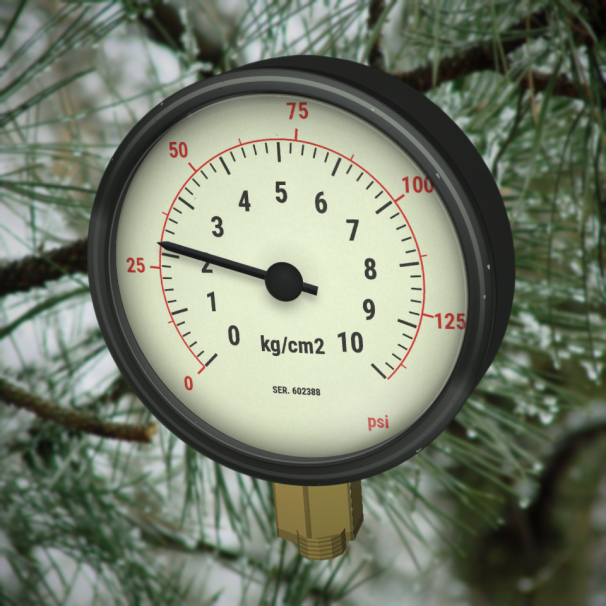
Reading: 2.2,kg/cm²
